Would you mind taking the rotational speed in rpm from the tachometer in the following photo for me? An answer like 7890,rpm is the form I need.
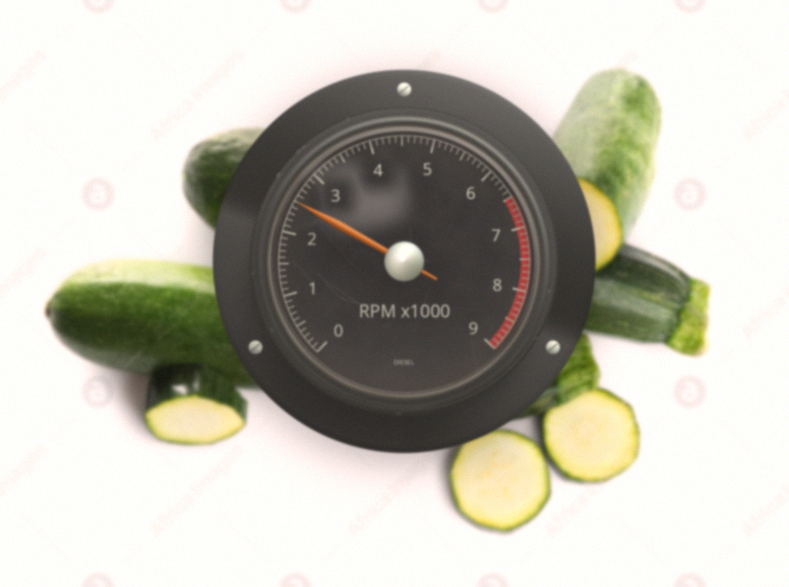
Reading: 2500,rpm
